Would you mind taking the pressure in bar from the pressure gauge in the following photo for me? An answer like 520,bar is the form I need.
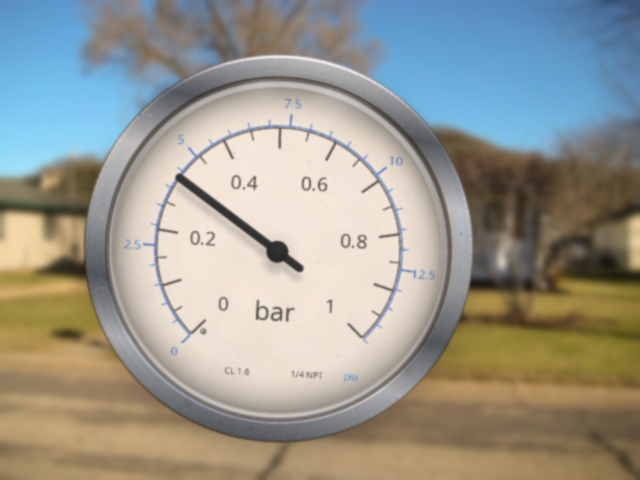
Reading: 0.3,bar
